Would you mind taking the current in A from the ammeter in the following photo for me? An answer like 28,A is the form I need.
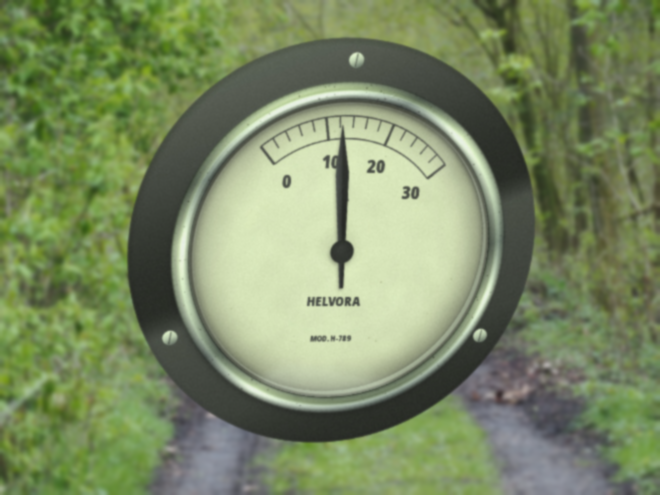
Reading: 12,A
